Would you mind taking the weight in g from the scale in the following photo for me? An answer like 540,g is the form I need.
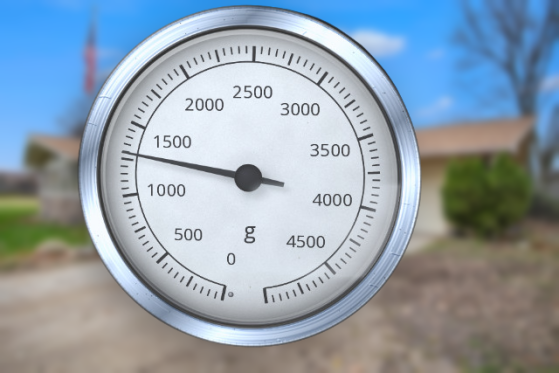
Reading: 1300,g
